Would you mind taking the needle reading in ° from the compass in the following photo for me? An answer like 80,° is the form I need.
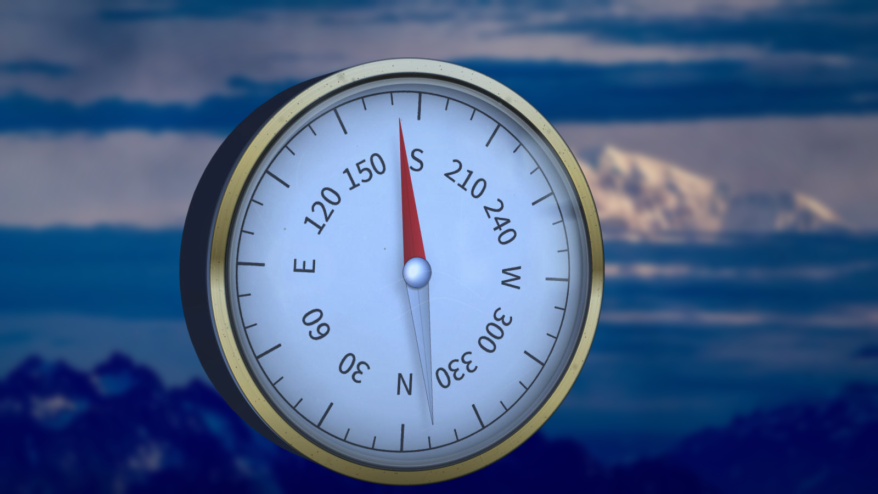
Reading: 170,°
